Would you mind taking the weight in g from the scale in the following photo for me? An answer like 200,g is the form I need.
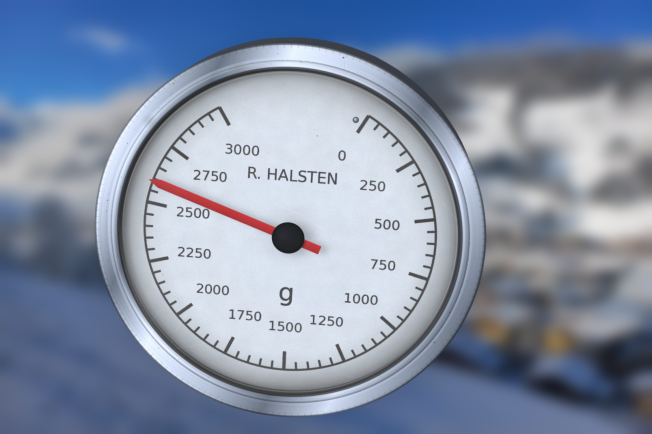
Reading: 2600,g
